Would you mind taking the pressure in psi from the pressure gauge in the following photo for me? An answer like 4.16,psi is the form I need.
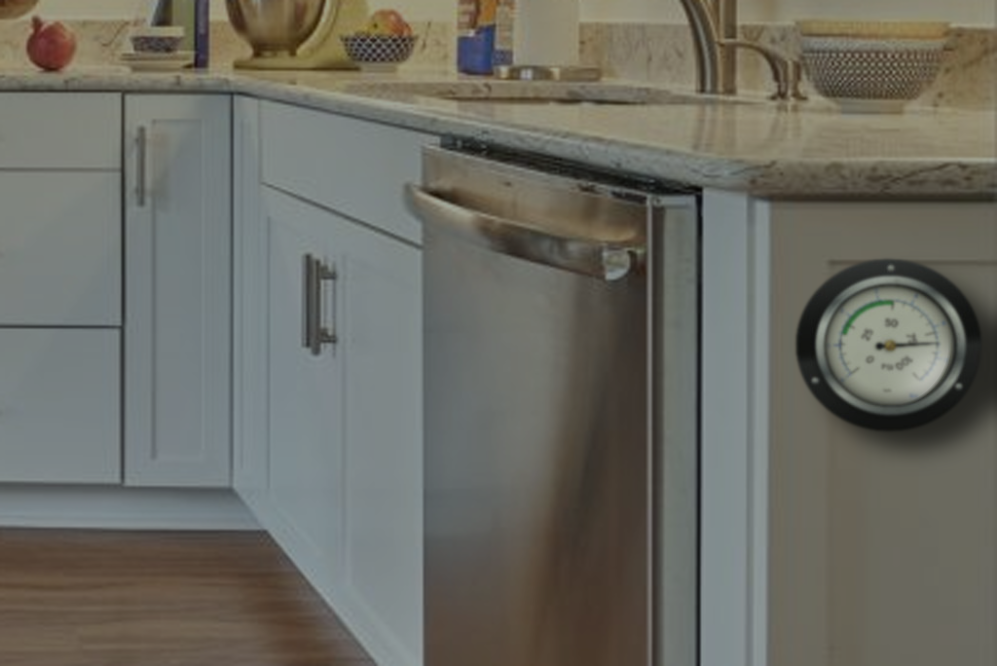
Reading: 80,psi
